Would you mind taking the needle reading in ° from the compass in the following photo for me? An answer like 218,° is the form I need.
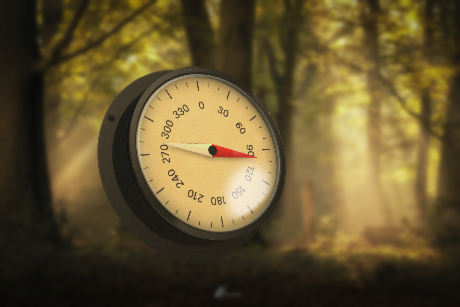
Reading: 100,°
